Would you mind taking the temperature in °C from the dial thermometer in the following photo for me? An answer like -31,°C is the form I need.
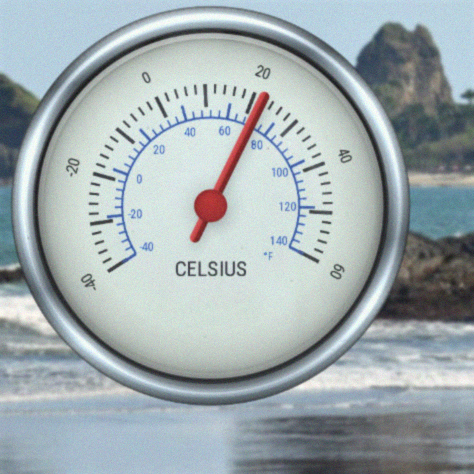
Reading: 22,°C
